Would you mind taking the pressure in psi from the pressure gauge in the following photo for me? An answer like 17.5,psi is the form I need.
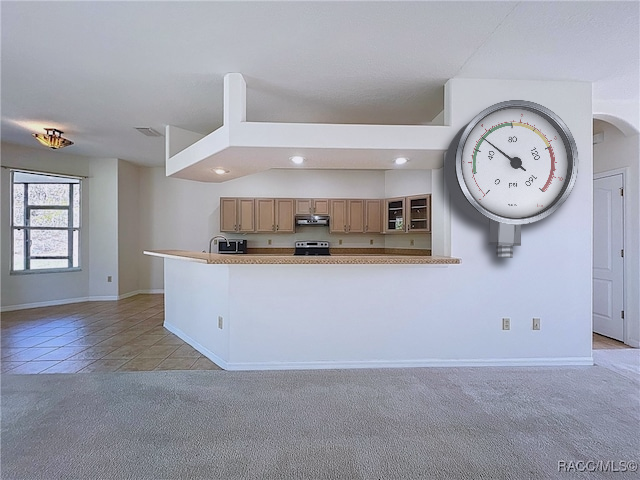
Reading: 50,psi
